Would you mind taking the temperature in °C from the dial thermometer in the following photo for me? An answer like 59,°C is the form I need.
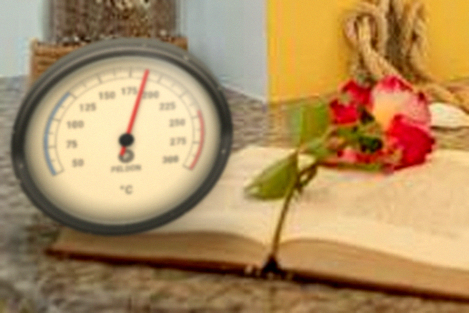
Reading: 187.5,°C
